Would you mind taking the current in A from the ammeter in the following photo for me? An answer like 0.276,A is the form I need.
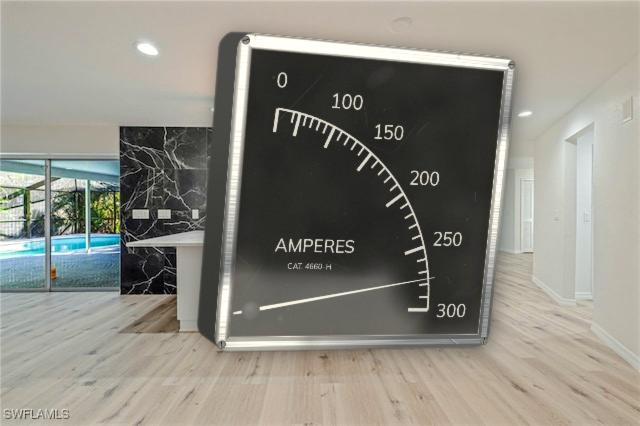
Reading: 275,A
